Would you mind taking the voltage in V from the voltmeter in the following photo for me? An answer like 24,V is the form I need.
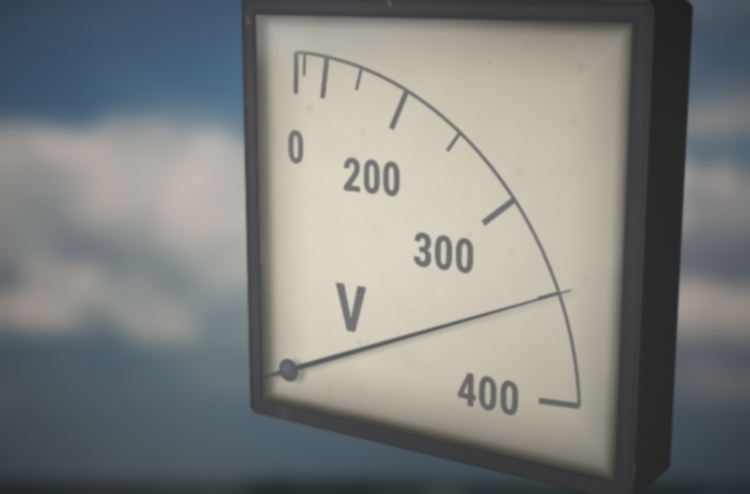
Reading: 350,V
